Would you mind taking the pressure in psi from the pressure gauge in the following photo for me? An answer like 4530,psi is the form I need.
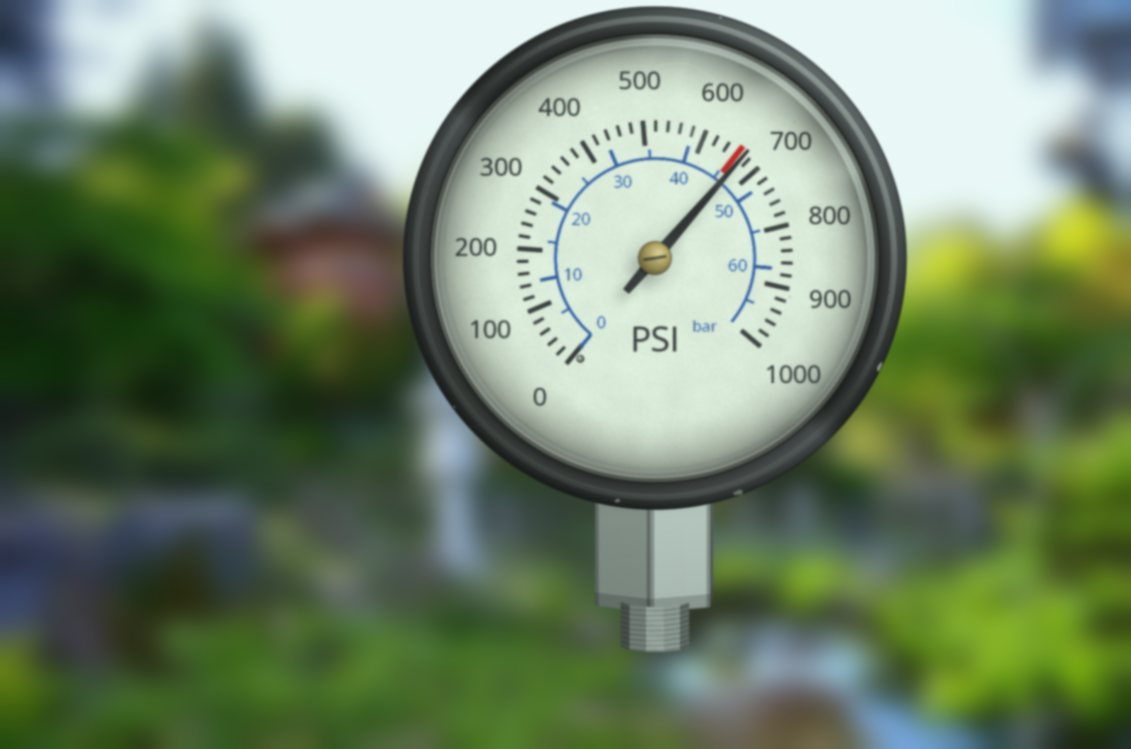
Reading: 670,psi
